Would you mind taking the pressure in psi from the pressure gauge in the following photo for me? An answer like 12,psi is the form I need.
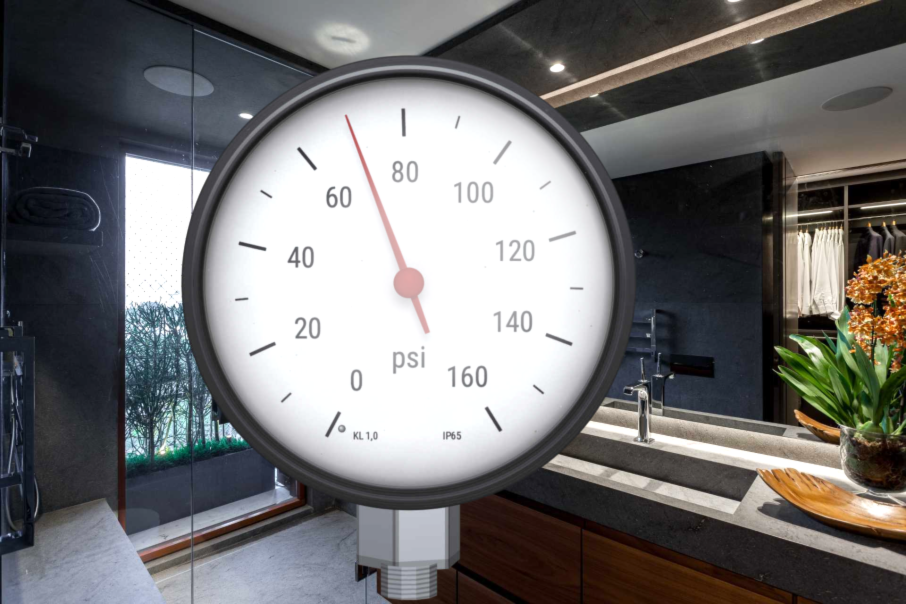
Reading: 70,psi
